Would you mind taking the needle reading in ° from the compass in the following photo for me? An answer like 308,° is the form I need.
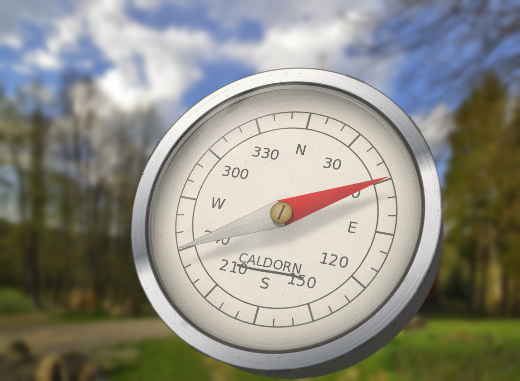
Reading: 60,°
